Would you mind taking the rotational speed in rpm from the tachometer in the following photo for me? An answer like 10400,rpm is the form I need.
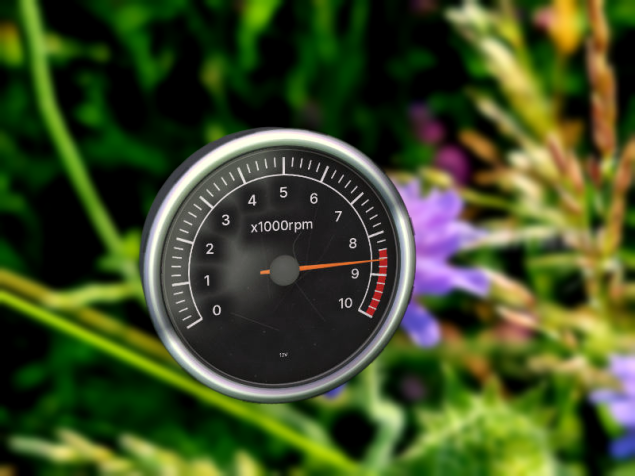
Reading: 8600,rpm
